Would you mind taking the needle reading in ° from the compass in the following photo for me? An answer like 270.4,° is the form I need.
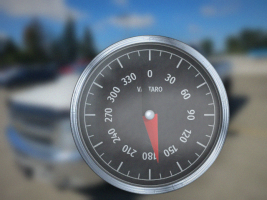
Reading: 170,°
